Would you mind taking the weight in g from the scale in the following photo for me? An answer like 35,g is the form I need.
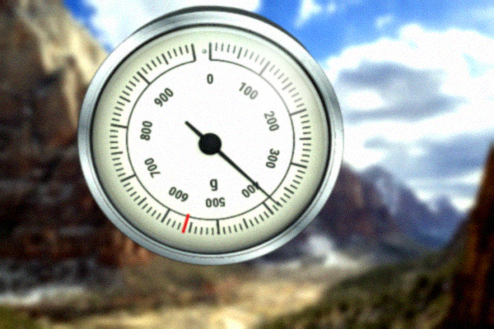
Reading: 380,g
